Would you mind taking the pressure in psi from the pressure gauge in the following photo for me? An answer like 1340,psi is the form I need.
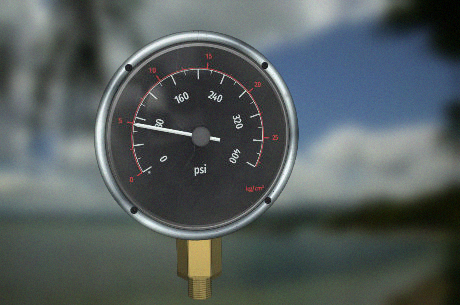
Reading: 70,psi
